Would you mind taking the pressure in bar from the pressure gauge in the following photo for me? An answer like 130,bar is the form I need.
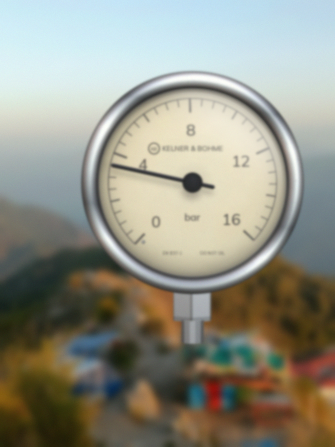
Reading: 3.5,bar
